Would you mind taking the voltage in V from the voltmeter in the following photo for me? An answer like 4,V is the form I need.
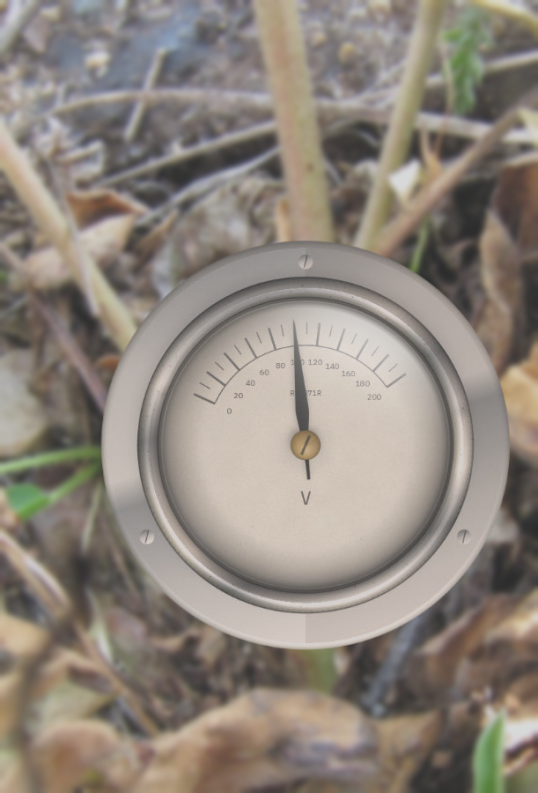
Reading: 100,V
